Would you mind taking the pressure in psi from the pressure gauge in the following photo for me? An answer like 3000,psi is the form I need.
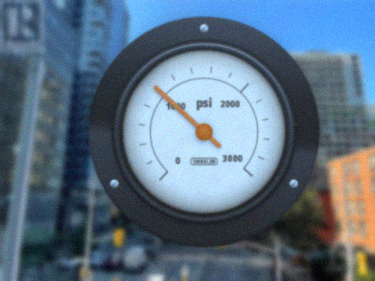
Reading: 1000,psi
